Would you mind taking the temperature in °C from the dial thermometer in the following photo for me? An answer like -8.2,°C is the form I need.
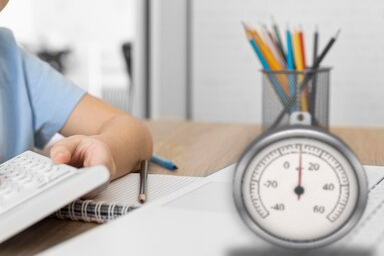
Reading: 10,°C
